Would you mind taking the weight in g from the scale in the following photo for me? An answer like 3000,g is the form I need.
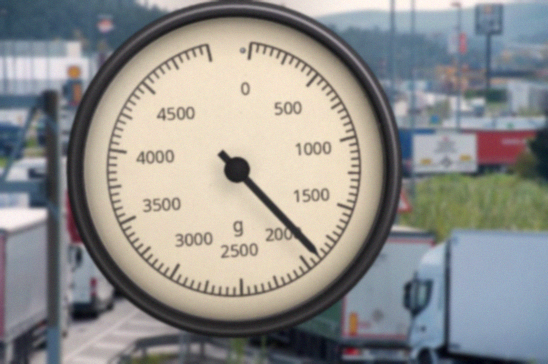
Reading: 1900,g
